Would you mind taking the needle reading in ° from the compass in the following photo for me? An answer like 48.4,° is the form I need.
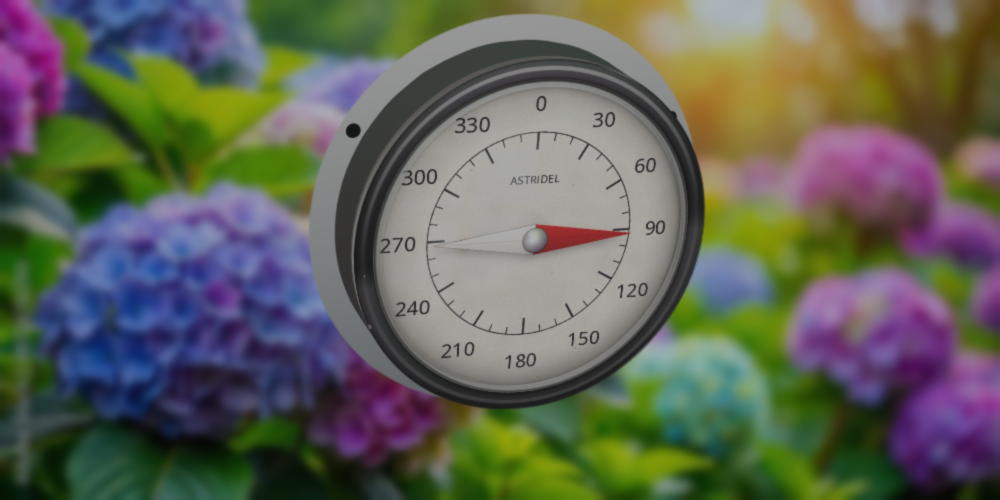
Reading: 90,°
